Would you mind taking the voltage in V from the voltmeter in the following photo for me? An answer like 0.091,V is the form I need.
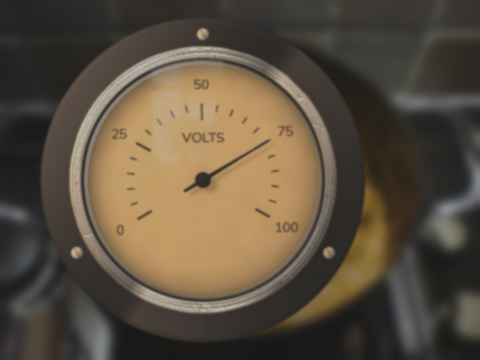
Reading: 75,V
